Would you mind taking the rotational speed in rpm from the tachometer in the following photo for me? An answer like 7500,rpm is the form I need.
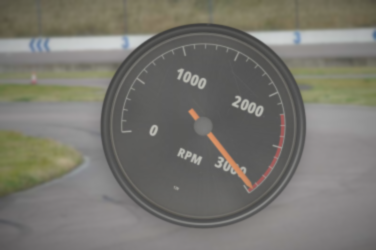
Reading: 2950,rpm
